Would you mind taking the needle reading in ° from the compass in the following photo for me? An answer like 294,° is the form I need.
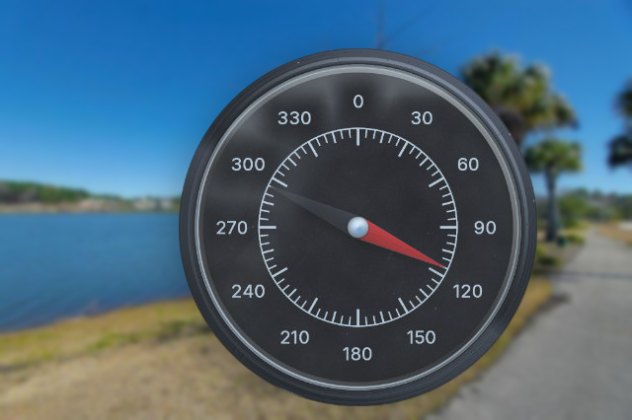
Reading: 115,°
